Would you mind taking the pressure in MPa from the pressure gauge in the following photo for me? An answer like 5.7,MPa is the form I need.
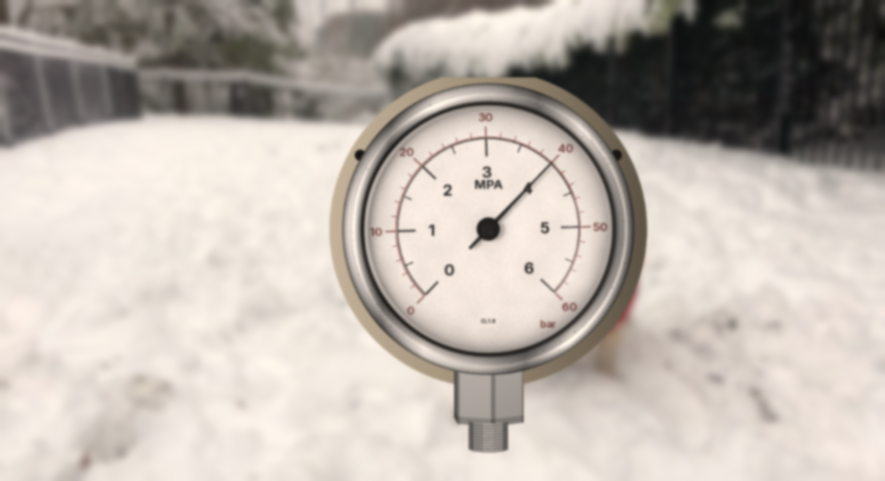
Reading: 4,MPa
